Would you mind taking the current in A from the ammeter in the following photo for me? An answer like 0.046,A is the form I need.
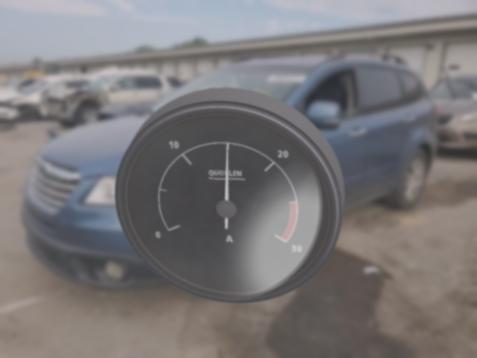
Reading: 15,A
